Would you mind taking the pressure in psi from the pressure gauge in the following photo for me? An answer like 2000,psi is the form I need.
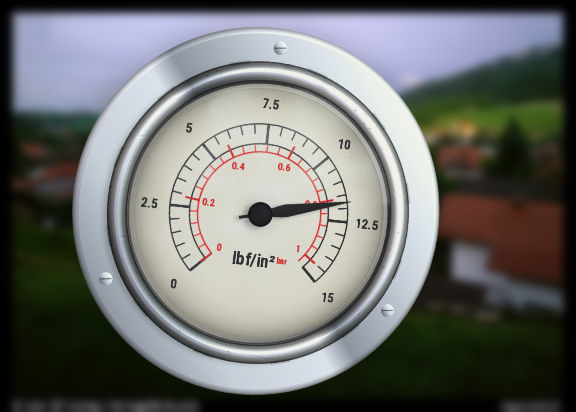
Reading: 11.75,psi
